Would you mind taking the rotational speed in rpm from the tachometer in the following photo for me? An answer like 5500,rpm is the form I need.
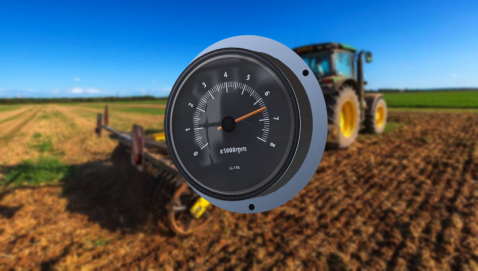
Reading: 6500,rpm
